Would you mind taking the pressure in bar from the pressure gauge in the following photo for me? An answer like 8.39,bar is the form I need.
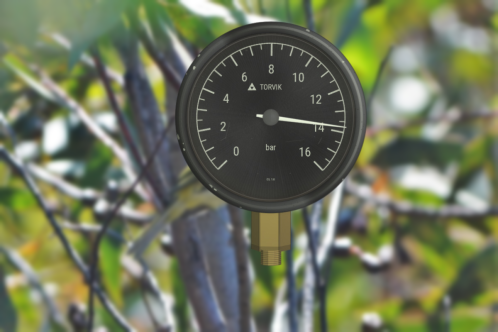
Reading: 13.75,bar
